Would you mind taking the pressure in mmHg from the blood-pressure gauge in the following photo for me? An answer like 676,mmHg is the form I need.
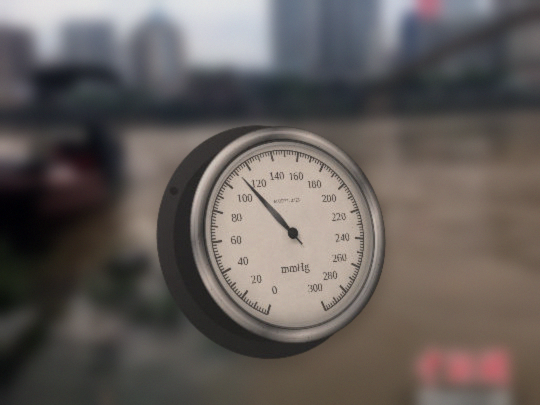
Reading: 110,mmHg
